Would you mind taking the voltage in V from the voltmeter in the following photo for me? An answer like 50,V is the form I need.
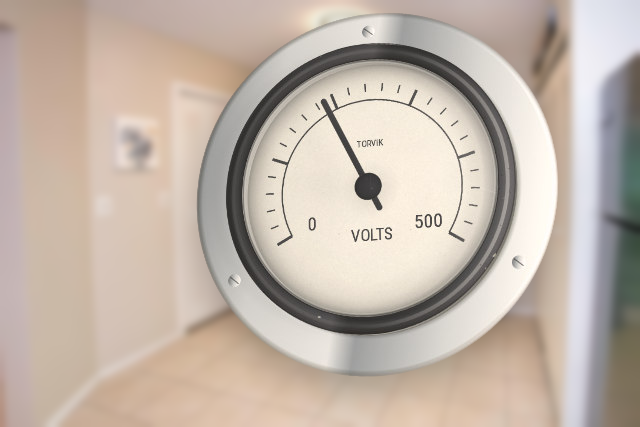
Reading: 190,V
